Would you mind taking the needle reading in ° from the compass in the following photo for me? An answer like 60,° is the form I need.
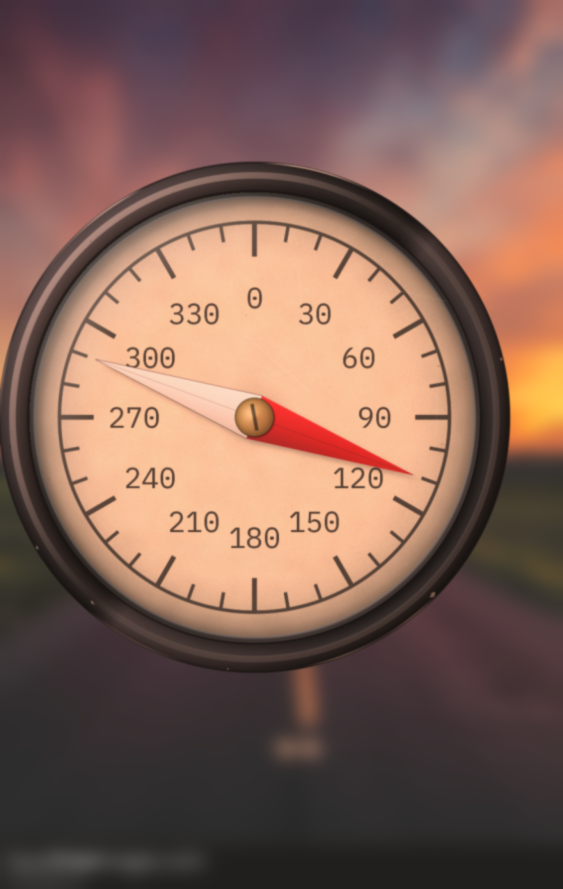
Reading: 110,°
